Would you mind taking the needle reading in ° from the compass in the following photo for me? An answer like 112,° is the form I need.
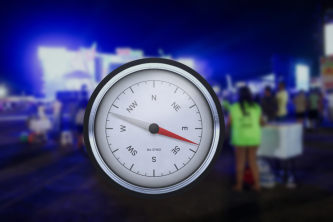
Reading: 110,°
